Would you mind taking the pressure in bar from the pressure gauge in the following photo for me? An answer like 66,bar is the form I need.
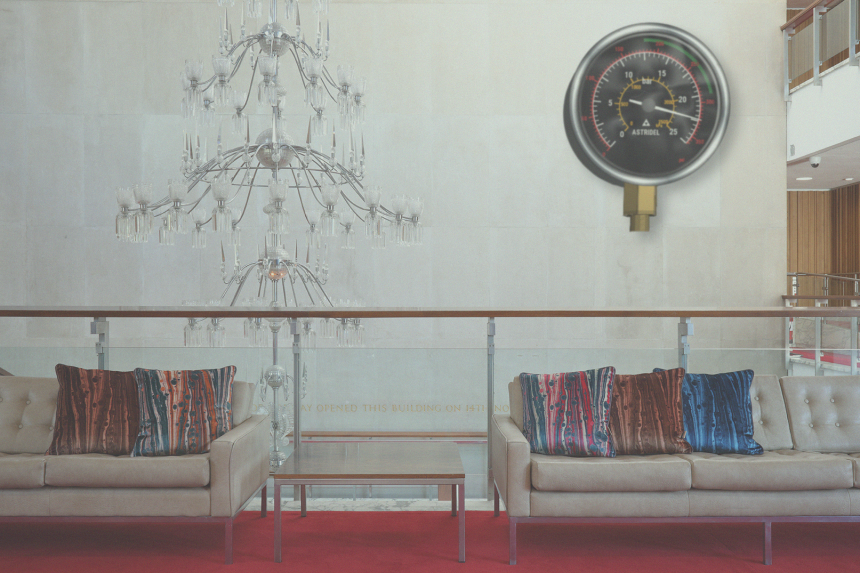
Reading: 22.5,bar
